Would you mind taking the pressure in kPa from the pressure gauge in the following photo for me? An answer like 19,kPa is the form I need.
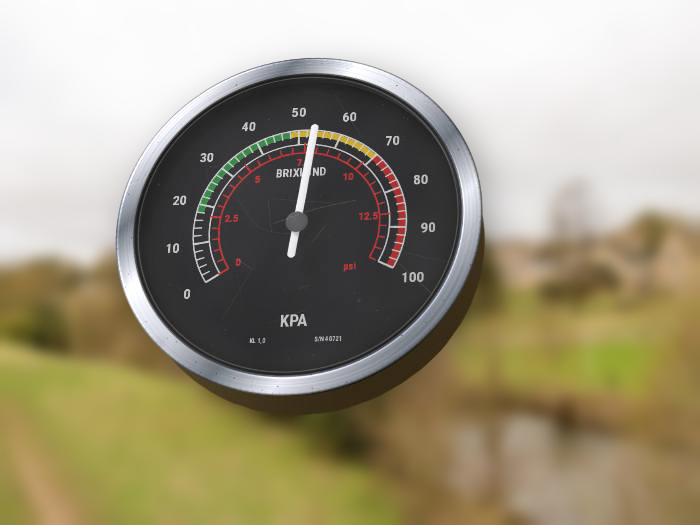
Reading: 54,kPa
